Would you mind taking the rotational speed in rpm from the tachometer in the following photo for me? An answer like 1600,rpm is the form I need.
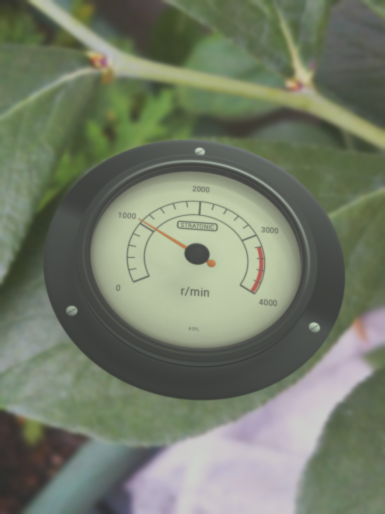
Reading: 1000,rpm
